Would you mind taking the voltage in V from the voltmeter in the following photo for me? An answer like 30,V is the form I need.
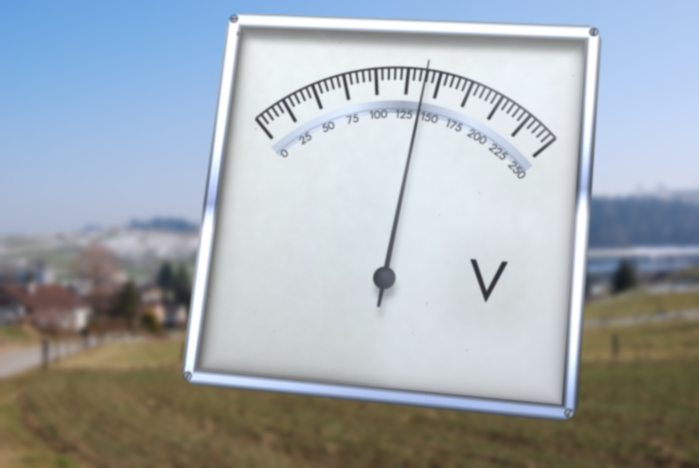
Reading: 140,V
